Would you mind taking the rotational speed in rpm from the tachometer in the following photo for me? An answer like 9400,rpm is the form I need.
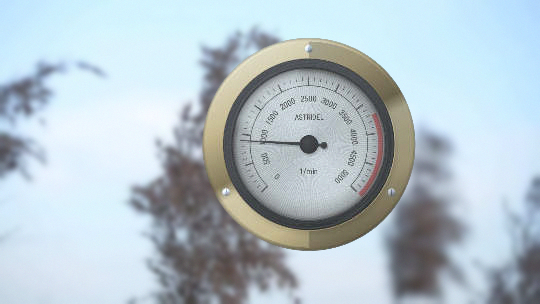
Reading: 900,rpm
